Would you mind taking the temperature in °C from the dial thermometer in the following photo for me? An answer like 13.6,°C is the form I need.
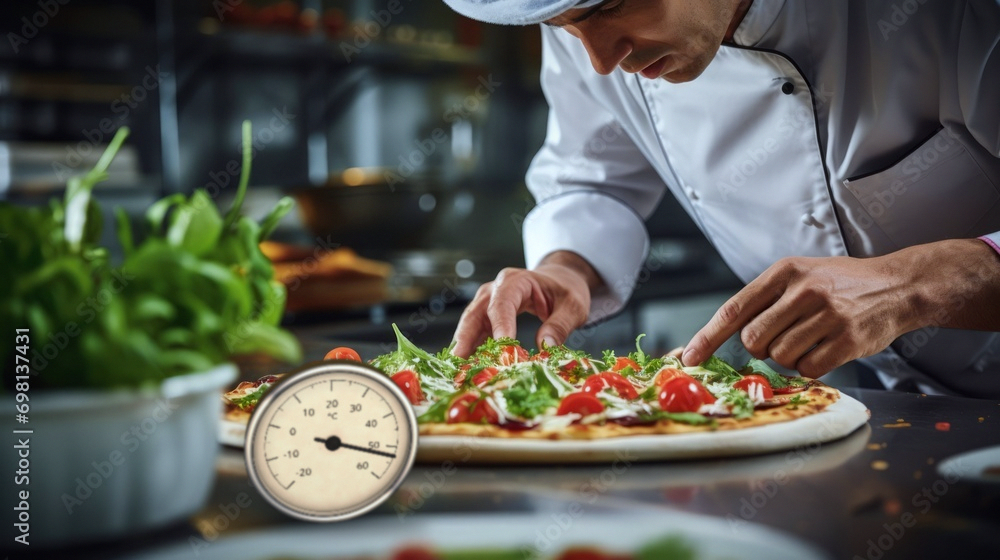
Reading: 52.5,°C
